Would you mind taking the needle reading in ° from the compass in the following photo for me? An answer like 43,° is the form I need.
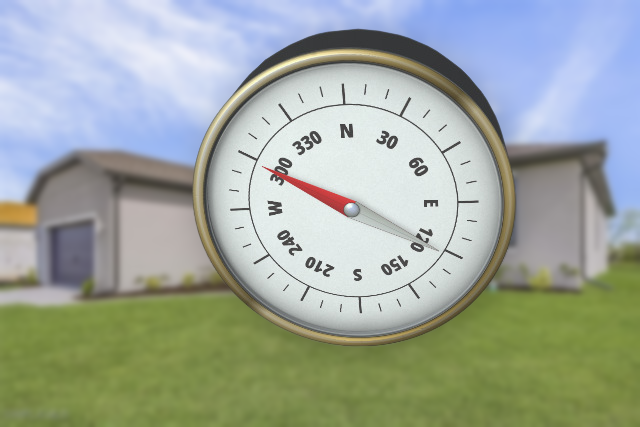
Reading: 300,°
